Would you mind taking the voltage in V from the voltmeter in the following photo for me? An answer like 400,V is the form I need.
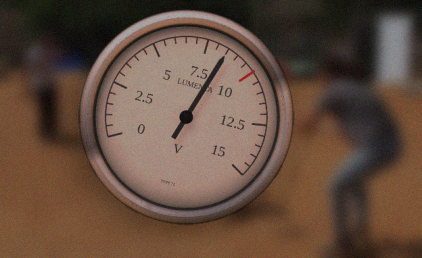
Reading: 8.5,V
